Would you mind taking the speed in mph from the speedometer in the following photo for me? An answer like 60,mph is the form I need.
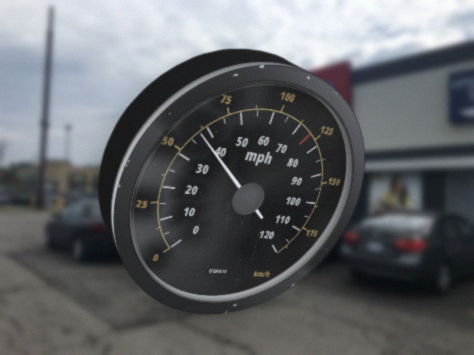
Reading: 37.5,mph
